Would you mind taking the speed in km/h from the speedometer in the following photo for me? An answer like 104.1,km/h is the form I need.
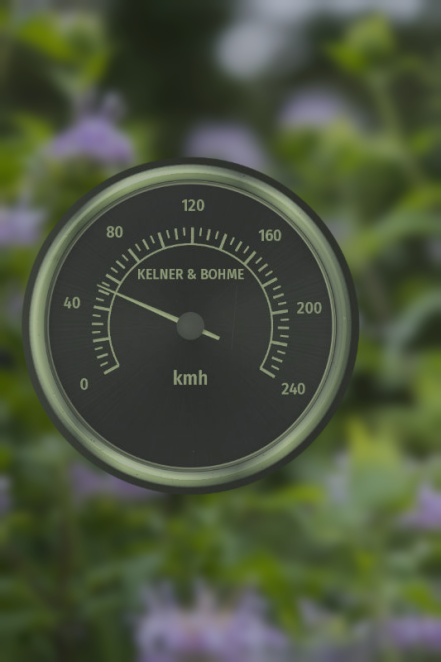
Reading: 52.5,km/h
